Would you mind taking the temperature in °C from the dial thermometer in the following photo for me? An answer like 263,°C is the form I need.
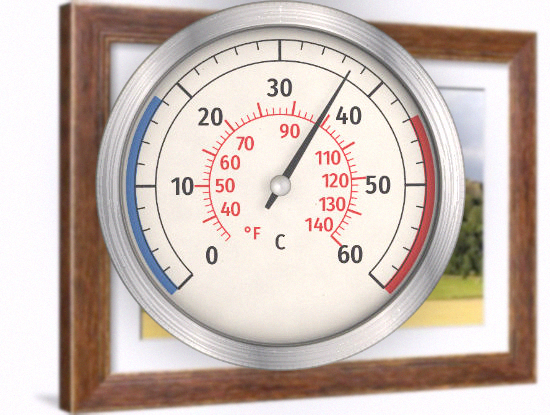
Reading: 37,°C
